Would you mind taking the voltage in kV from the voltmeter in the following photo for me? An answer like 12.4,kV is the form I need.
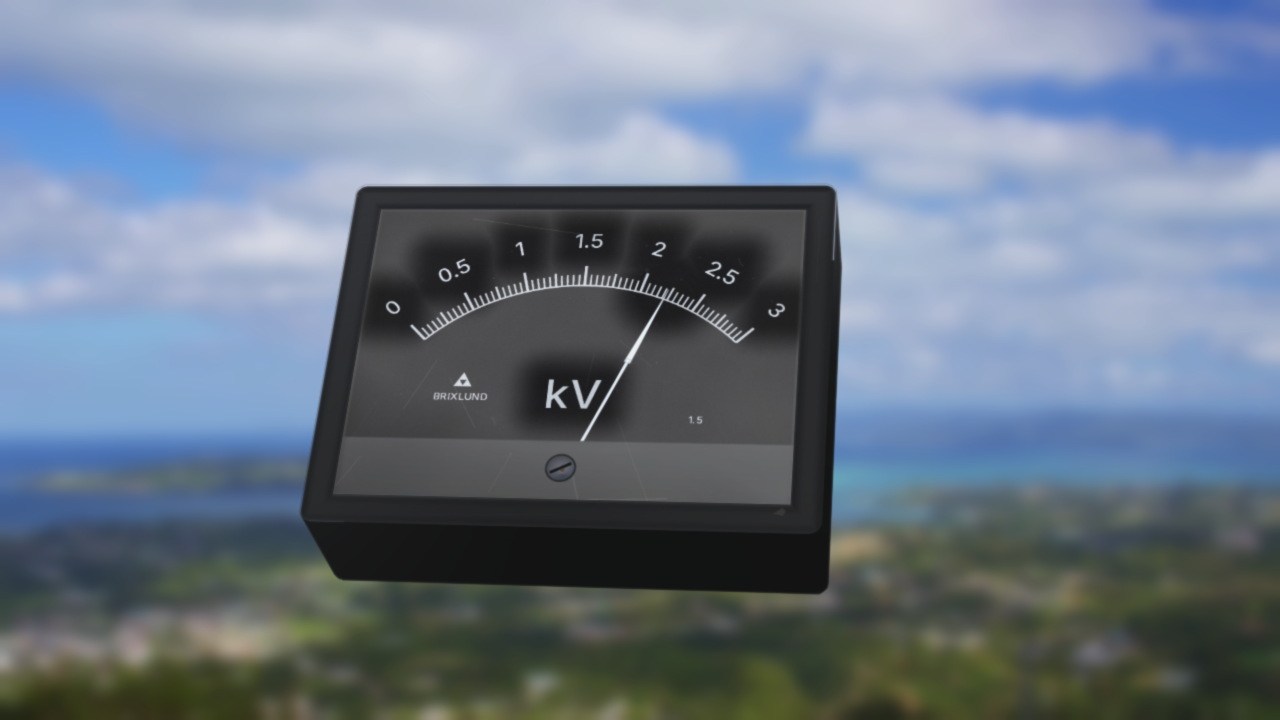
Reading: 2.25,kV
